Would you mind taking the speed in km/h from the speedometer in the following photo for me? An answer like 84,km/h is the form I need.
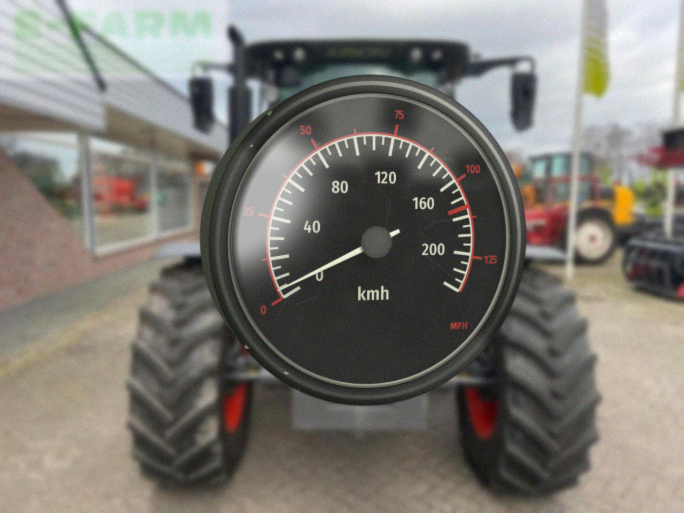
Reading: 5,km/h
